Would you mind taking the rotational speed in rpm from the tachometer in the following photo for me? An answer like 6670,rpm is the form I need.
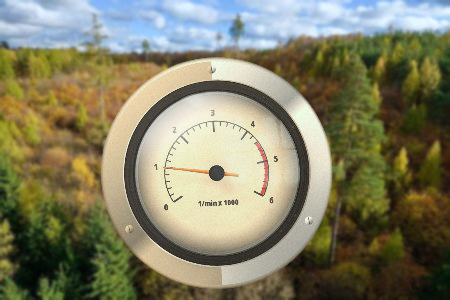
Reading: 1000,rpm
